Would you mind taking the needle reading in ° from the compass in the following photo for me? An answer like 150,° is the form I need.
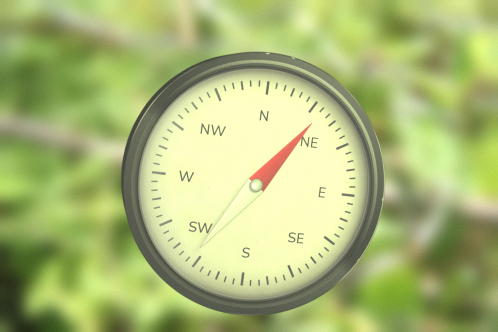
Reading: 35,°
